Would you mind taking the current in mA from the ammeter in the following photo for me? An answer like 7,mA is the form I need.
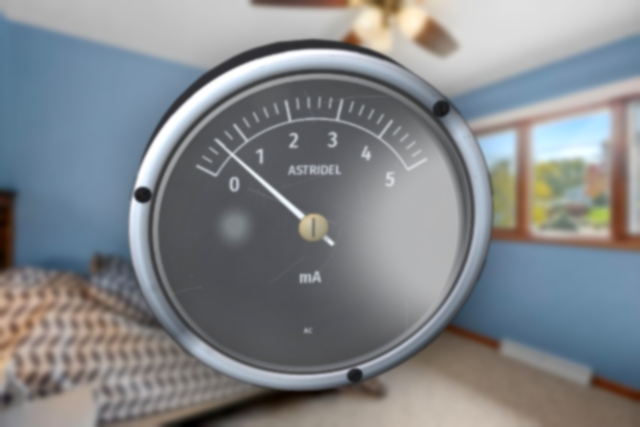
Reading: 0.6,mA
